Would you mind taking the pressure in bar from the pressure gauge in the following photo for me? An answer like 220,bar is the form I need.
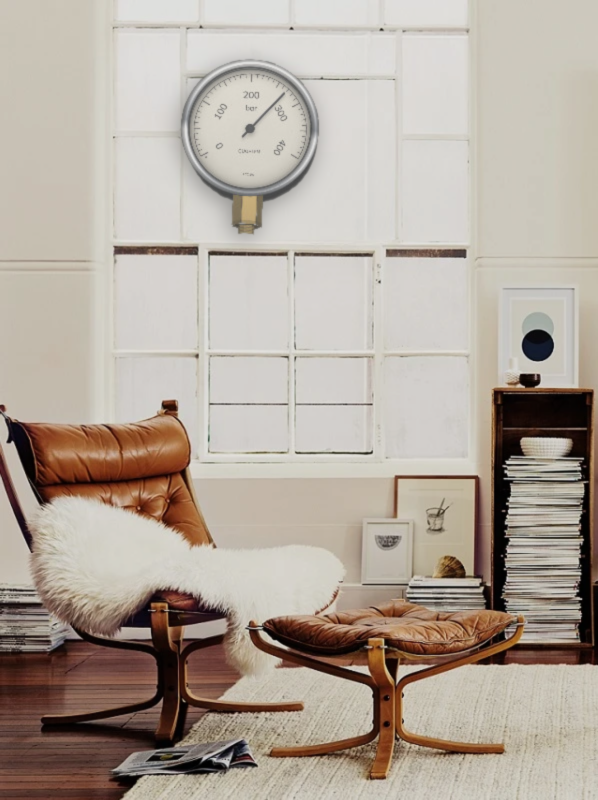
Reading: 270,bar
